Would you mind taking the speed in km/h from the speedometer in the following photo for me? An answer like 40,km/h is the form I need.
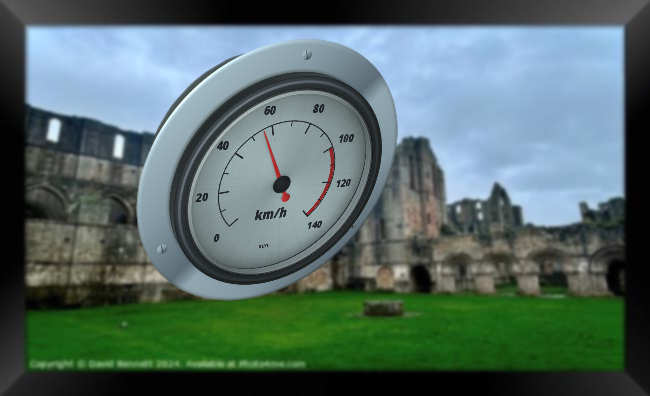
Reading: 55,km/h
